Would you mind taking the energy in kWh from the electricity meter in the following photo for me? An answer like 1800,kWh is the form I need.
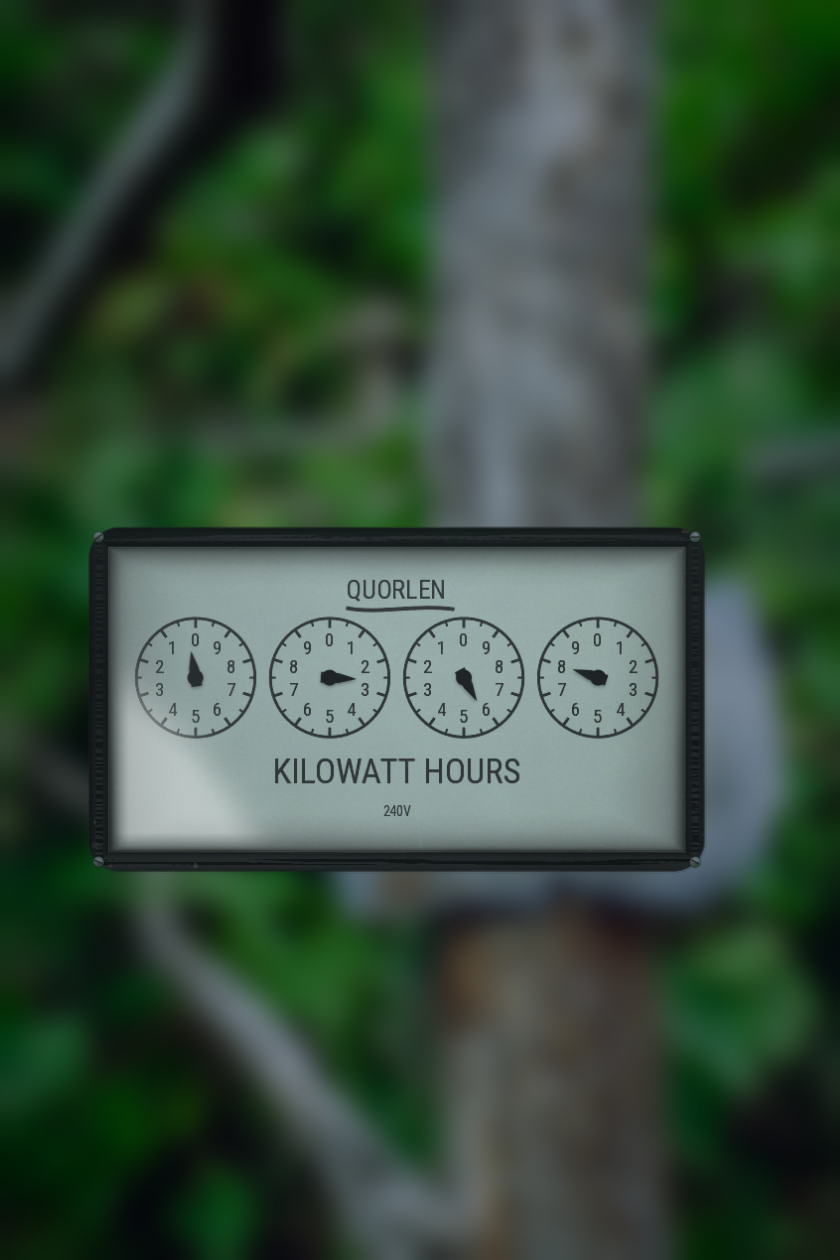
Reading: 258,kWh
